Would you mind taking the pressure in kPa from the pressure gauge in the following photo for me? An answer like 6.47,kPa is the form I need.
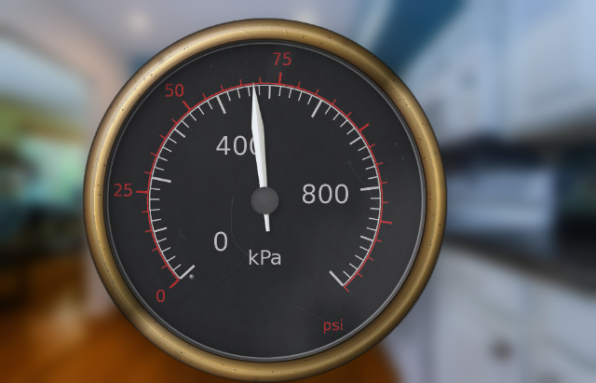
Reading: 470,kPa
